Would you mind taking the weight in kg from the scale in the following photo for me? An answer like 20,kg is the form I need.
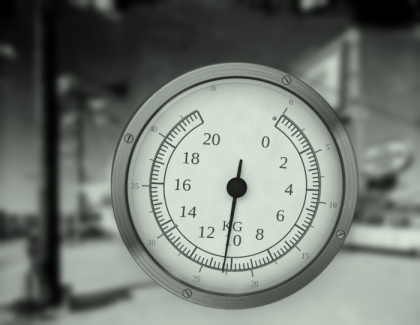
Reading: 10.4,kg
